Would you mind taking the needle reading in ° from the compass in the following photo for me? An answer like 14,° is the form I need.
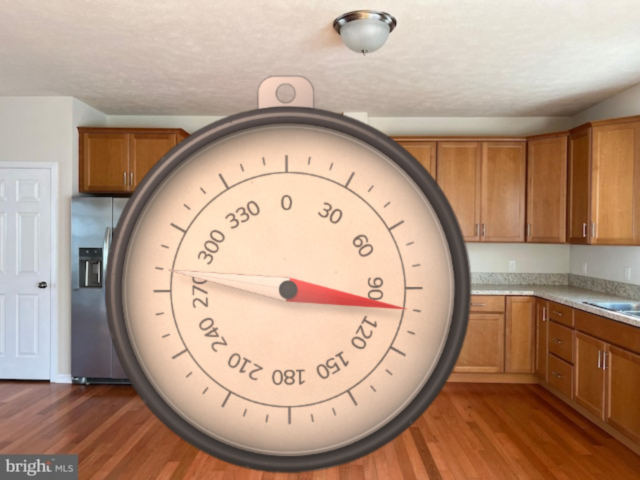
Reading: 100,°
